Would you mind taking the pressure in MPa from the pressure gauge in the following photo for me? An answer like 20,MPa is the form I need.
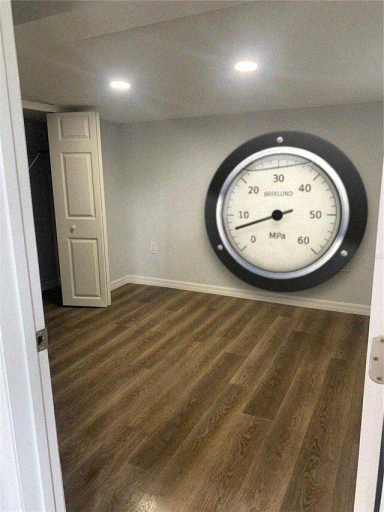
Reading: 6,MPa
